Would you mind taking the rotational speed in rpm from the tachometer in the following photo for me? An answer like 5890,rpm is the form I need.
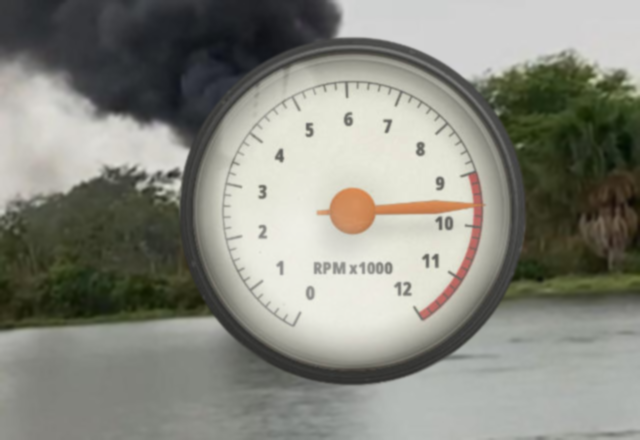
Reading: 9600,rpm
